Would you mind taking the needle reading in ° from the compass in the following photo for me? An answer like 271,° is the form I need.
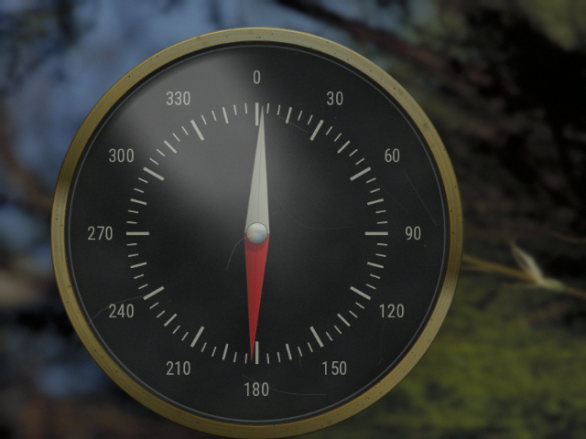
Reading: 182.5,°
